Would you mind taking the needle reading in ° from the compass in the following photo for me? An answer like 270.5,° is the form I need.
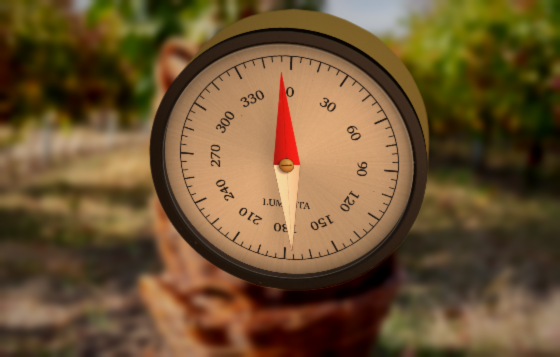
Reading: 355,°
